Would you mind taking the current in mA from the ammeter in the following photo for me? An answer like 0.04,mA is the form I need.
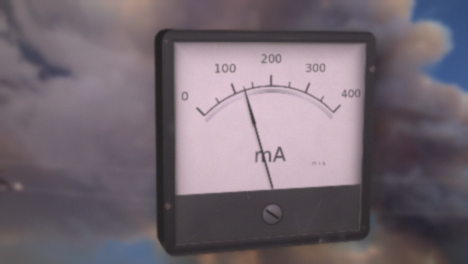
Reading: 125,mA
